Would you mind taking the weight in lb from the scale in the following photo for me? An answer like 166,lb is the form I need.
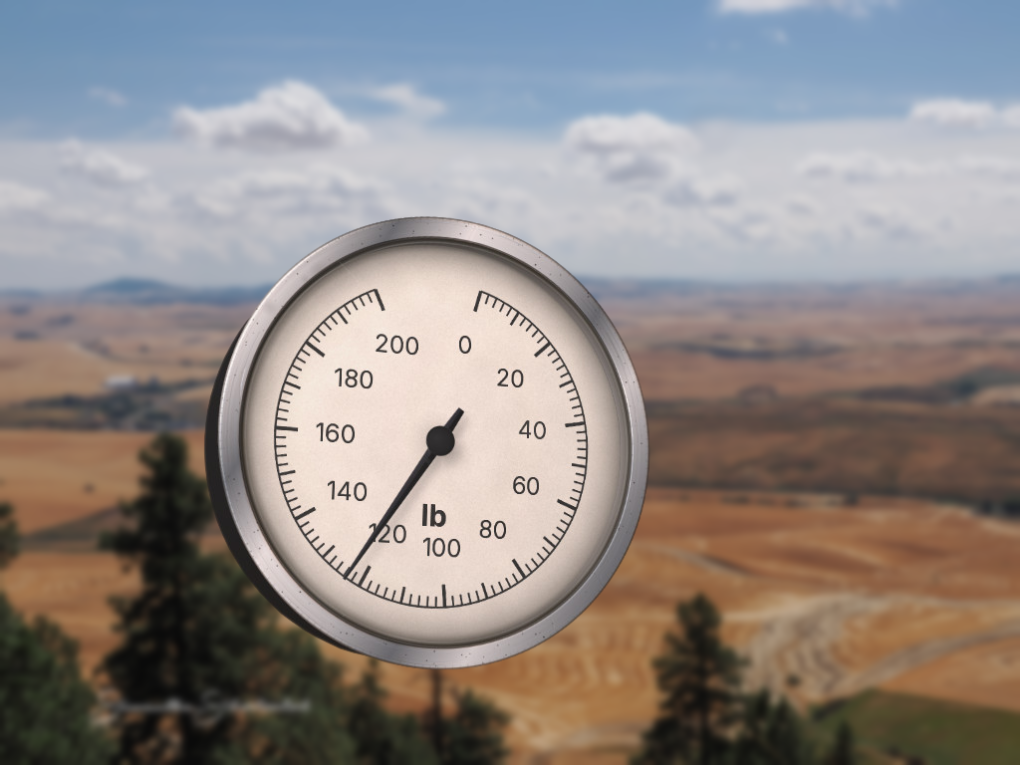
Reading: 124,lb
